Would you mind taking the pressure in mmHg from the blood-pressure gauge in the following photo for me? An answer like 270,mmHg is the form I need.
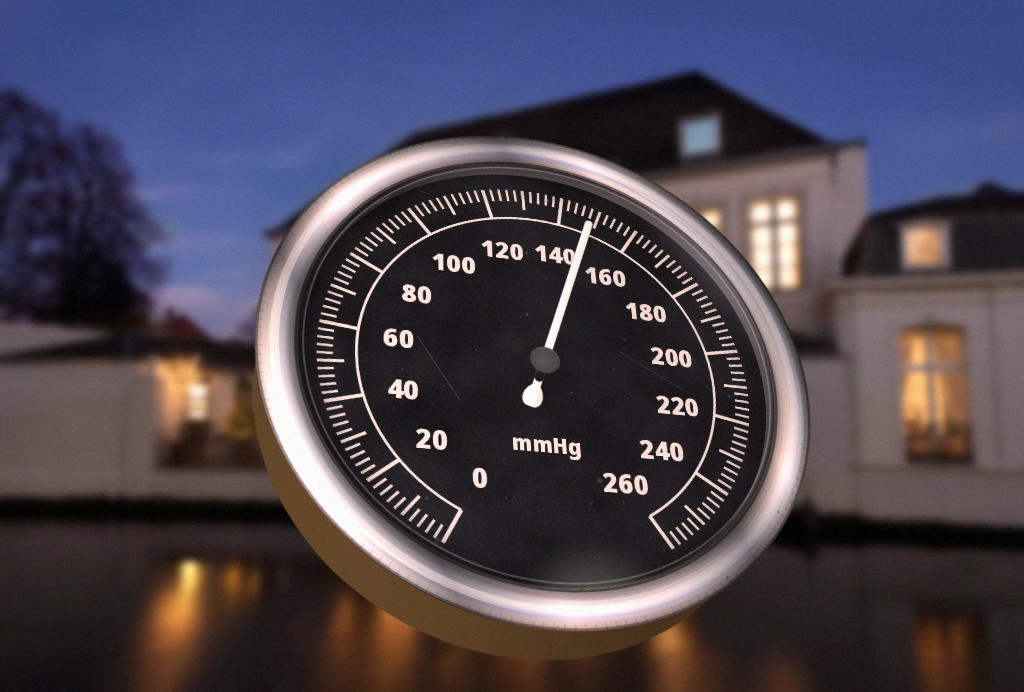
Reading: 148,mmHg
